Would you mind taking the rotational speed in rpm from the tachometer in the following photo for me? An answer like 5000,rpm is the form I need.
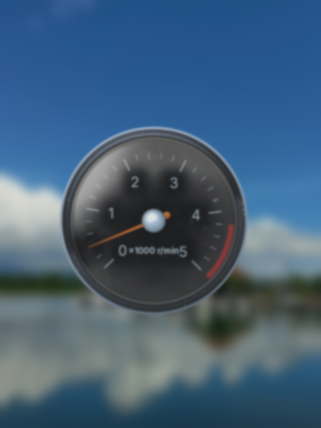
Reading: 400,rpm
